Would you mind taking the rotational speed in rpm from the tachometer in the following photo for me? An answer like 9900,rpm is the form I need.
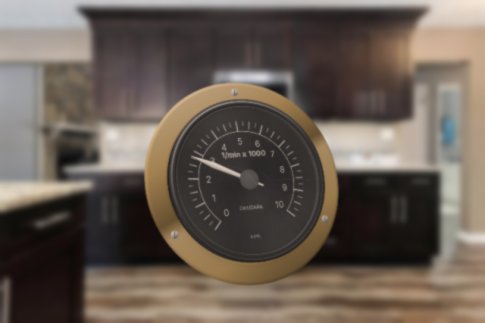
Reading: 2750,rpm
